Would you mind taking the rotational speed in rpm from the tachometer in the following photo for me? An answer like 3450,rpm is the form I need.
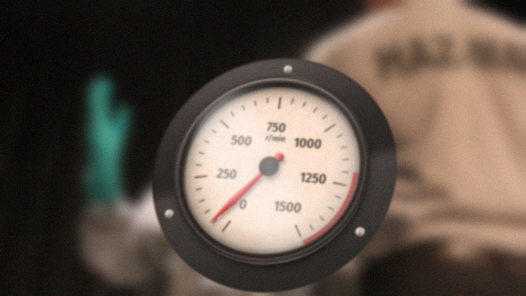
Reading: 50,rpm
